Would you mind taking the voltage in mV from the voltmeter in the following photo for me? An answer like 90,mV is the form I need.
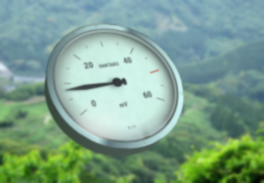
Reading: 7.5,mV
